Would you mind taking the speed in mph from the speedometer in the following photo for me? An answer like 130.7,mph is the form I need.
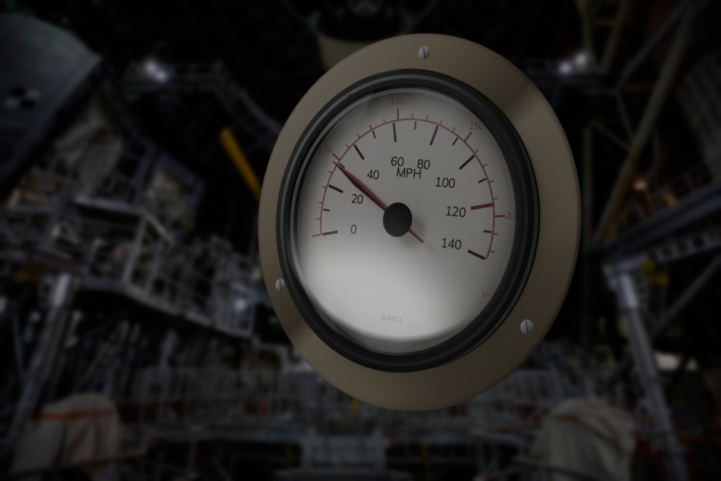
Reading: 30,mph
